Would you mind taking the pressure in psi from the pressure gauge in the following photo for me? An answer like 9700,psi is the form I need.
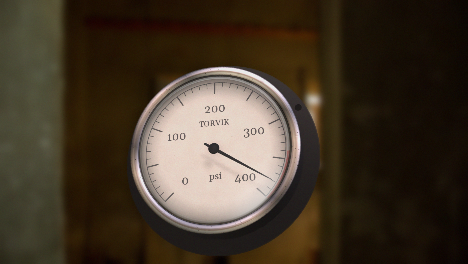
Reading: 380,psi
